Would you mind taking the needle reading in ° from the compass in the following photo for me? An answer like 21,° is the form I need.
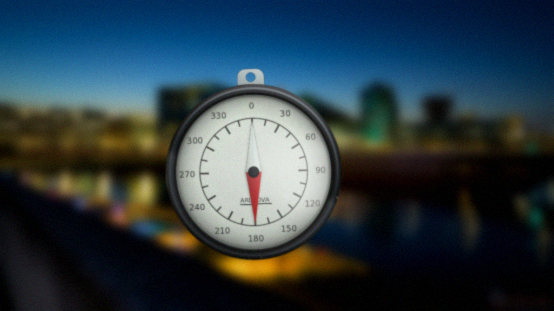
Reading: 180,°
